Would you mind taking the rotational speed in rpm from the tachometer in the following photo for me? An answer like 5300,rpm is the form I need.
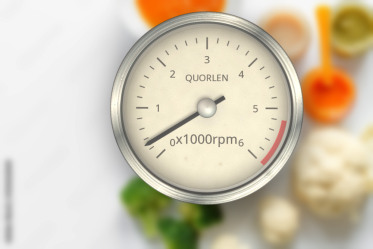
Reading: 300,rpm
